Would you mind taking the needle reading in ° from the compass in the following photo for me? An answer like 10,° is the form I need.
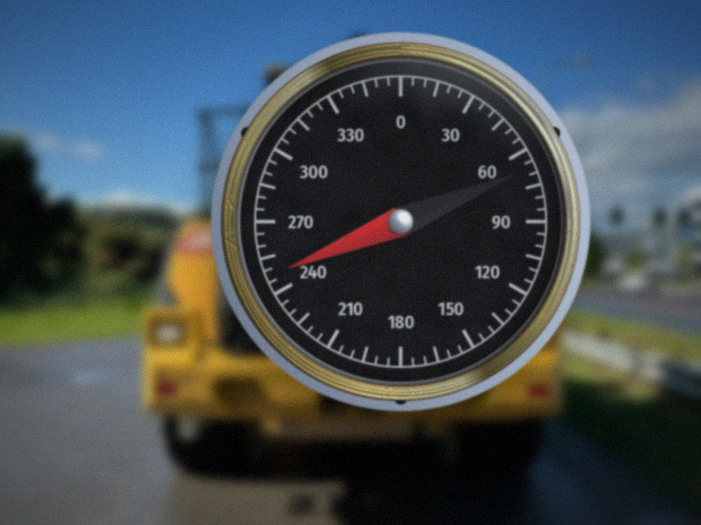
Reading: 247.5,°
